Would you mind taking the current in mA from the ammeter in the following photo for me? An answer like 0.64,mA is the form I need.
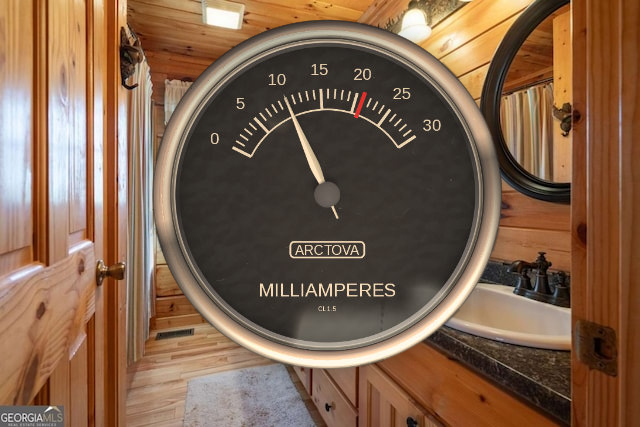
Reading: 10,mA
